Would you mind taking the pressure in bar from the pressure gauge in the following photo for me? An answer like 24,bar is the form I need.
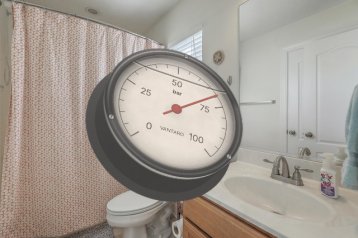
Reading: 70,bar
